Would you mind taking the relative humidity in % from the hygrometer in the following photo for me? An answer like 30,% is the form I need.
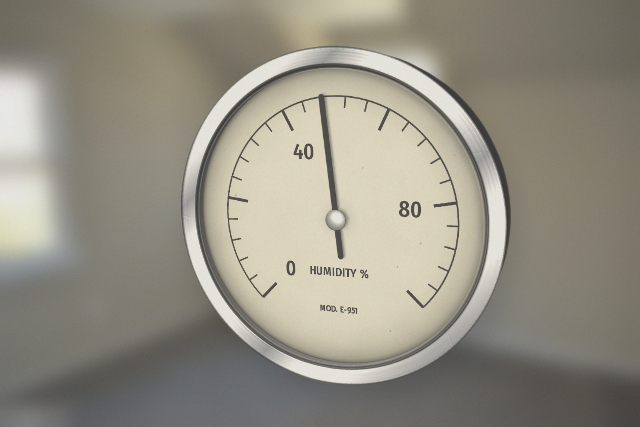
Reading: 48,%
